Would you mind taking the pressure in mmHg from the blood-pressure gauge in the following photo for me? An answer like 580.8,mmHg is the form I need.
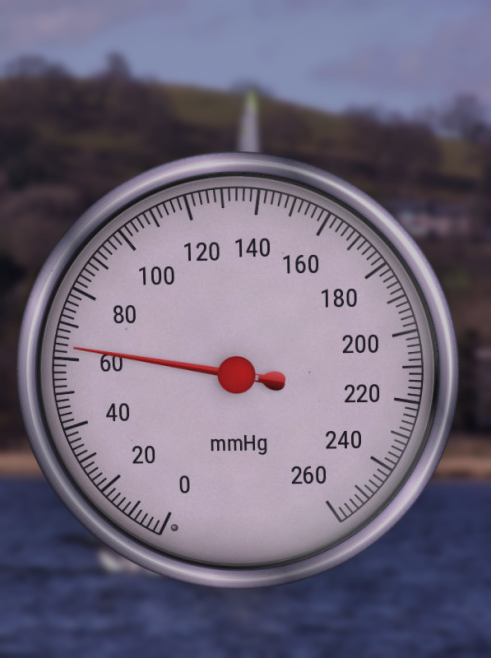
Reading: 64,mmHg
